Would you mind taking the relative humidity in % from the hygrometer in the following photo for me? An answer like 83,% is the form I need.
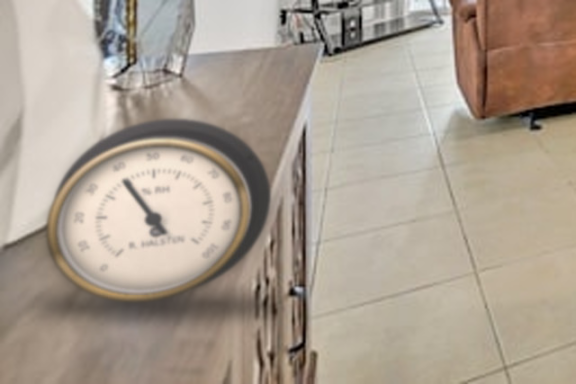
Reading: 40,%
